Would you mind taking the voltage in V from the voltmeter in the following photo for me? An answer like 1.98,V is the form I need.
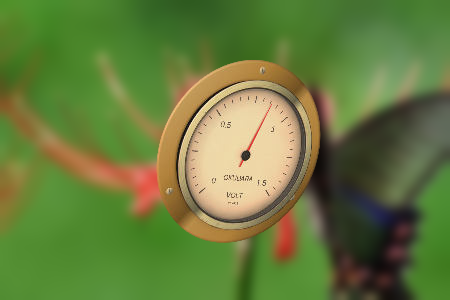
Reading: 0.85,V
